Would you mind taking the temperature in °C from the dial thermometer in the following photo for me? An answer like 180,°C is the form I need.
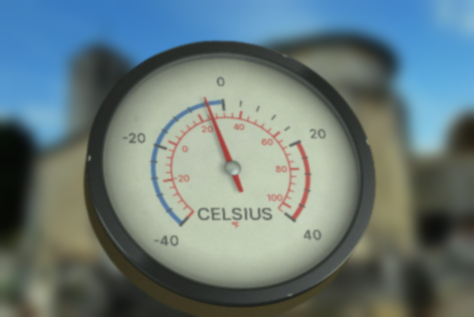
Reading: -4,°C
